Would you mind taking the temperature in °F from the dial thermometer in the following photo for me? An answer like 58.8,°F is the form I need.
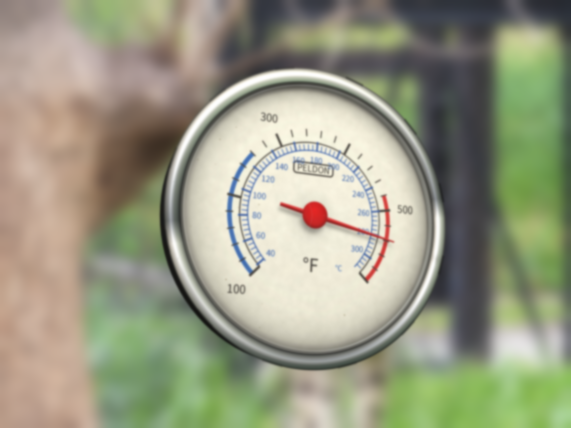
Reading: 540,°F
